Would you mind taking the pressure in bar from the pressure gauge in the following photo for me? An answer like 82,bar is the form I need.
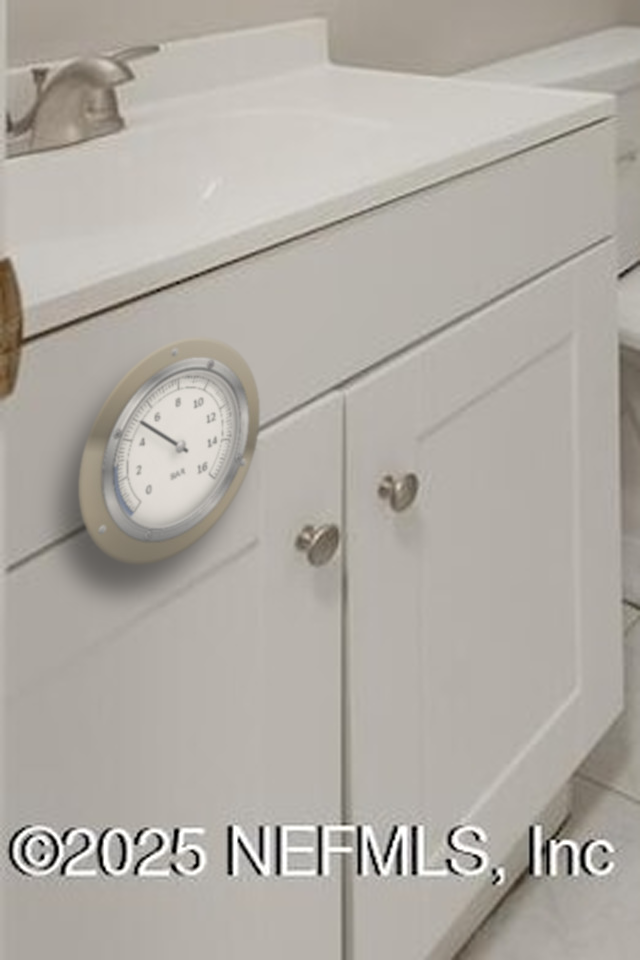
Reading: 5,bar
